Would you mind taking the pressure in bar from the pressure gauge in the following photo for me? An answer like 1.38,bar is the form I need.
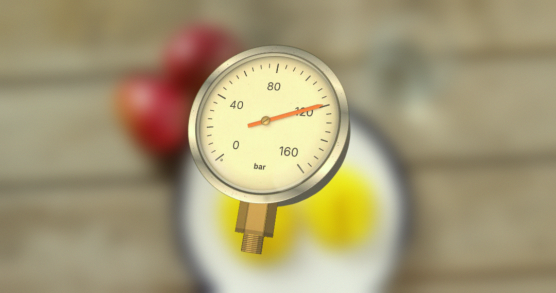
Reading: 120,bar
